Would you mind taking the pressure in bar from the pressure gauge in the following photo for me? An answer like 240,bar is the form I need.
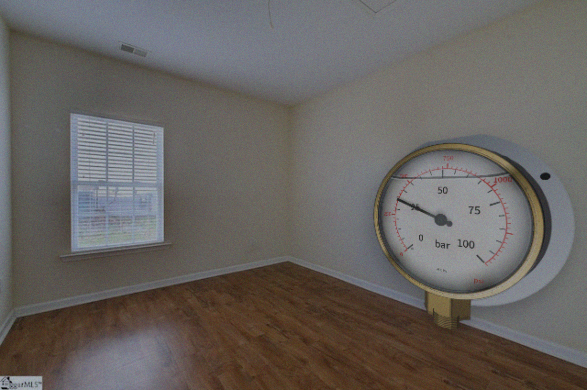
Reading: 25,bar
